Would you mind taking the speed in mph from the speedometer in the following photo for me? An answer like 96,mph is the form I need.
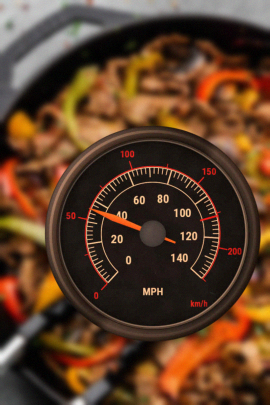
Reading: 36,mph
